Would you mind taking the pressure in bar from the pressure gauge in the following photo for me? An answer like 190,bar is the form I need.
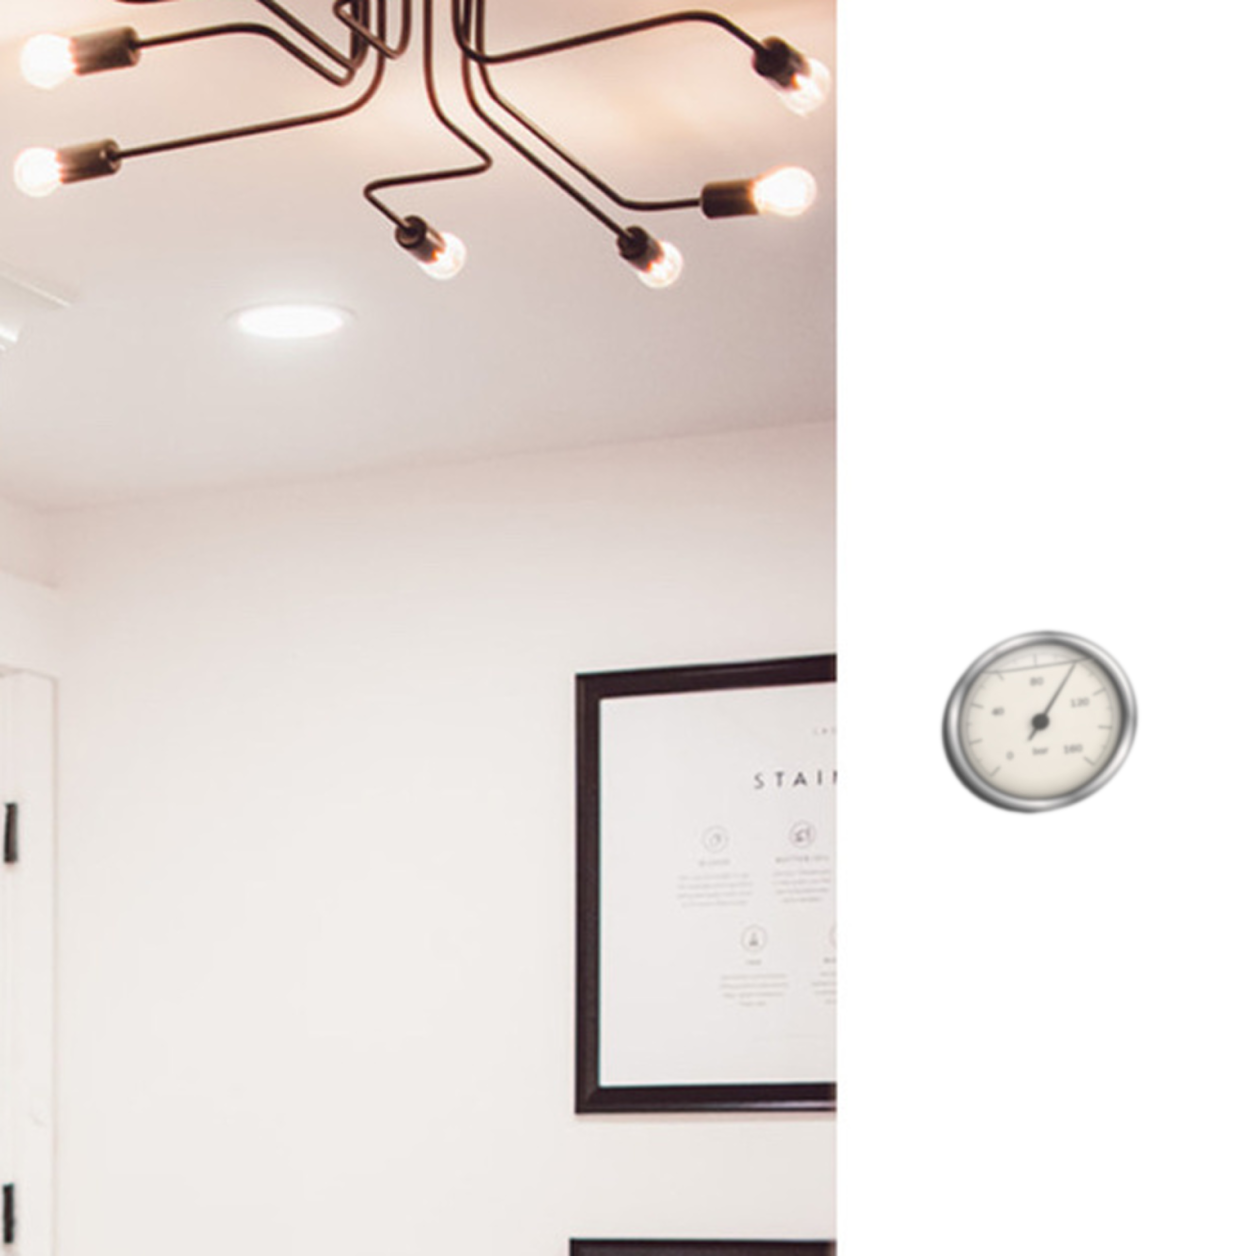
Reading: 100,bar
